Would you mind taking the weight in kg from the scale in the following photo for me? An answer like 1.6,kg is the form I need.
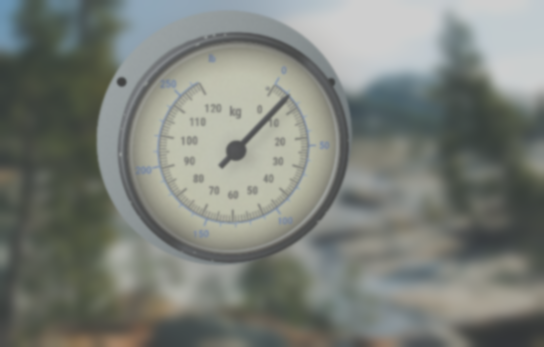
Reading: 5,kg
